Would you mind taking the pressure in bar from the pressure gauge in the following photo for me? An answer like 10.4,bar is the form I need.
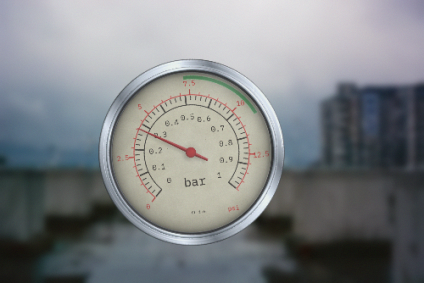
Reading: 0.28,bar
